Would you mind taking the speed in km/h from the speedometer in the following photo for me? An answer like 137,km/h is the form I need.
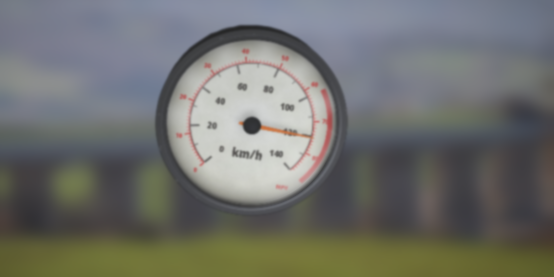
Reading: 120,km/h
